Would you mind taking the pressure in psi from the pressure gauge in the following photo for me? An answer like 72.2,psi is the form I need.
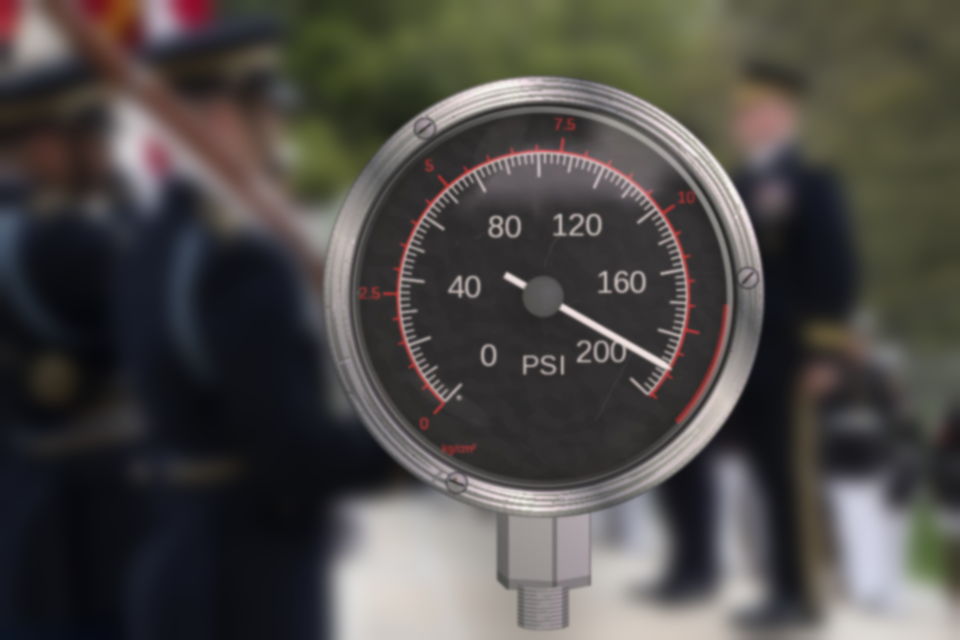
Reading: 190,psi
